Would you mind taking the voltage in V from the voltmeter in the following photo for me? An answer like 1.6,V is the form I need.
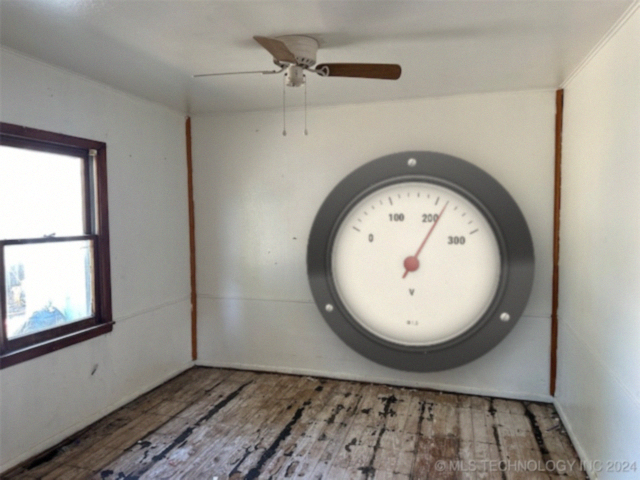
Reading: 220,V
